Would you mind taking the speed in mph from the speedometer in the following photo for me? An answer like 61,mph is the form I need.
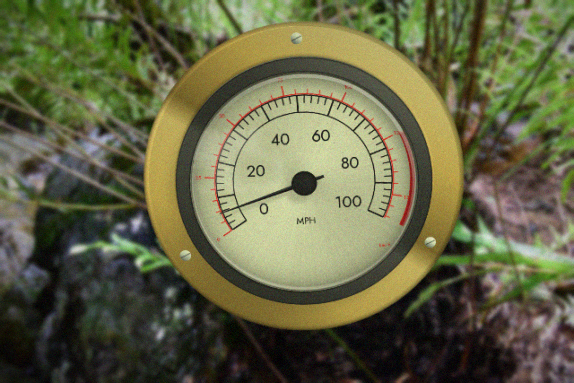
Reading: 6,mph
